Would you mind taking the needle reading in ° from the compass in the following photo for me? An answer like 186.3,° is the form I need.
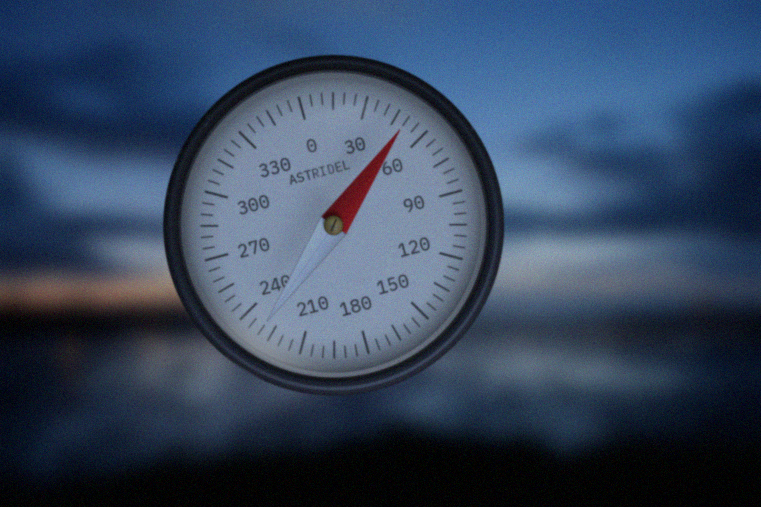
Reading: 50,°
